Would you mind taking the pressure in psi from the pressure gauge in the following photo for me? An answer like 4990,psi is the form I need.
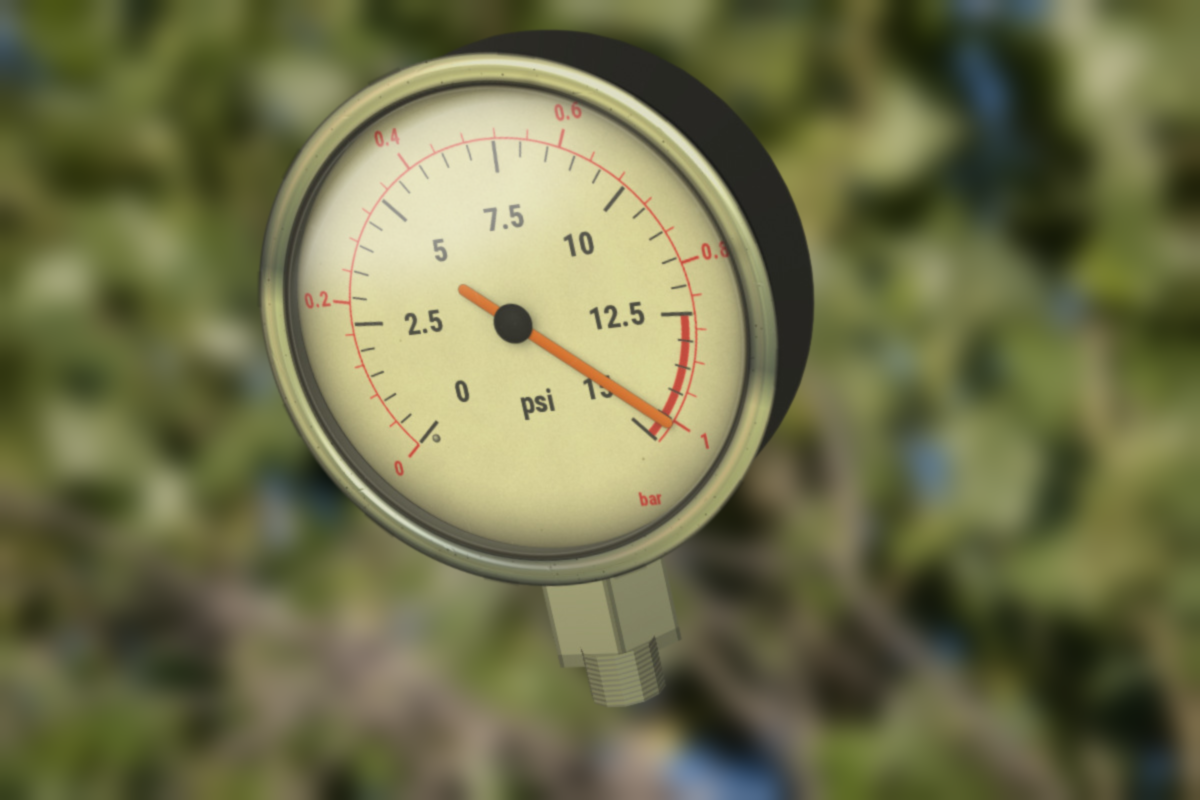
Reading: 14.5,psi
